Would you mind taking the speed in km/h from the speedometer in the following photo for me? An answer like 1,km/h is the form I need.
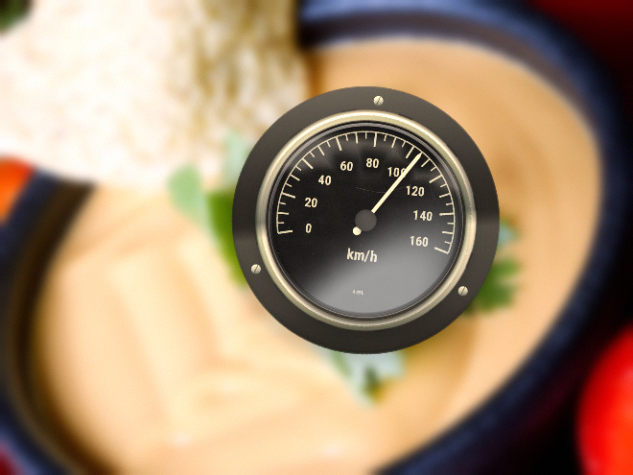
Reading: 105,km/h
